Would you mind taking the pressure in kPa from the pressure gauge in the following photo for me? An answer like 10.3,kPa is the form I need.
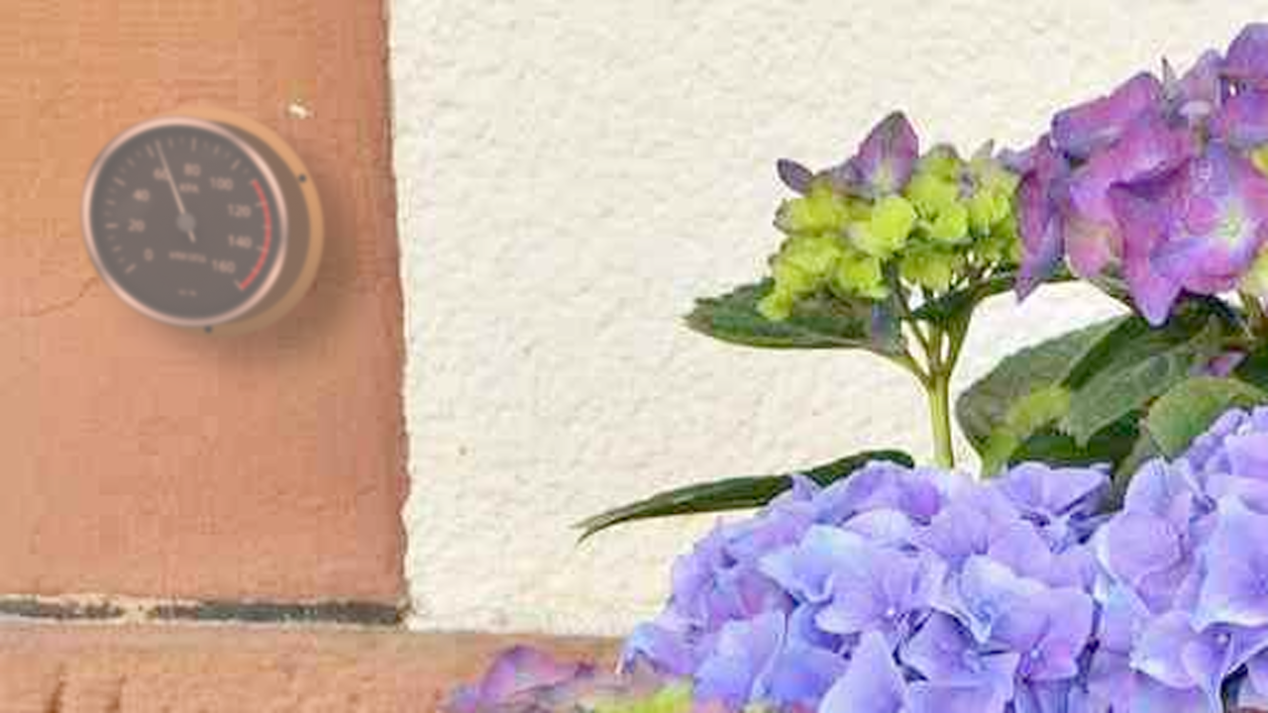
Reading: 65,kPa
